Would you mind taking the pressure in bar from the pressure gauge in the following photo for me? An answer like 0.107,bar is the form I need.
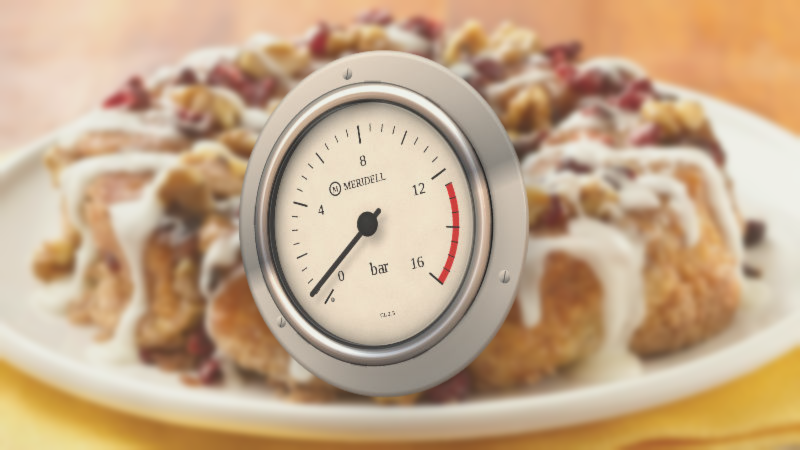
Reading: 0.5,bar
